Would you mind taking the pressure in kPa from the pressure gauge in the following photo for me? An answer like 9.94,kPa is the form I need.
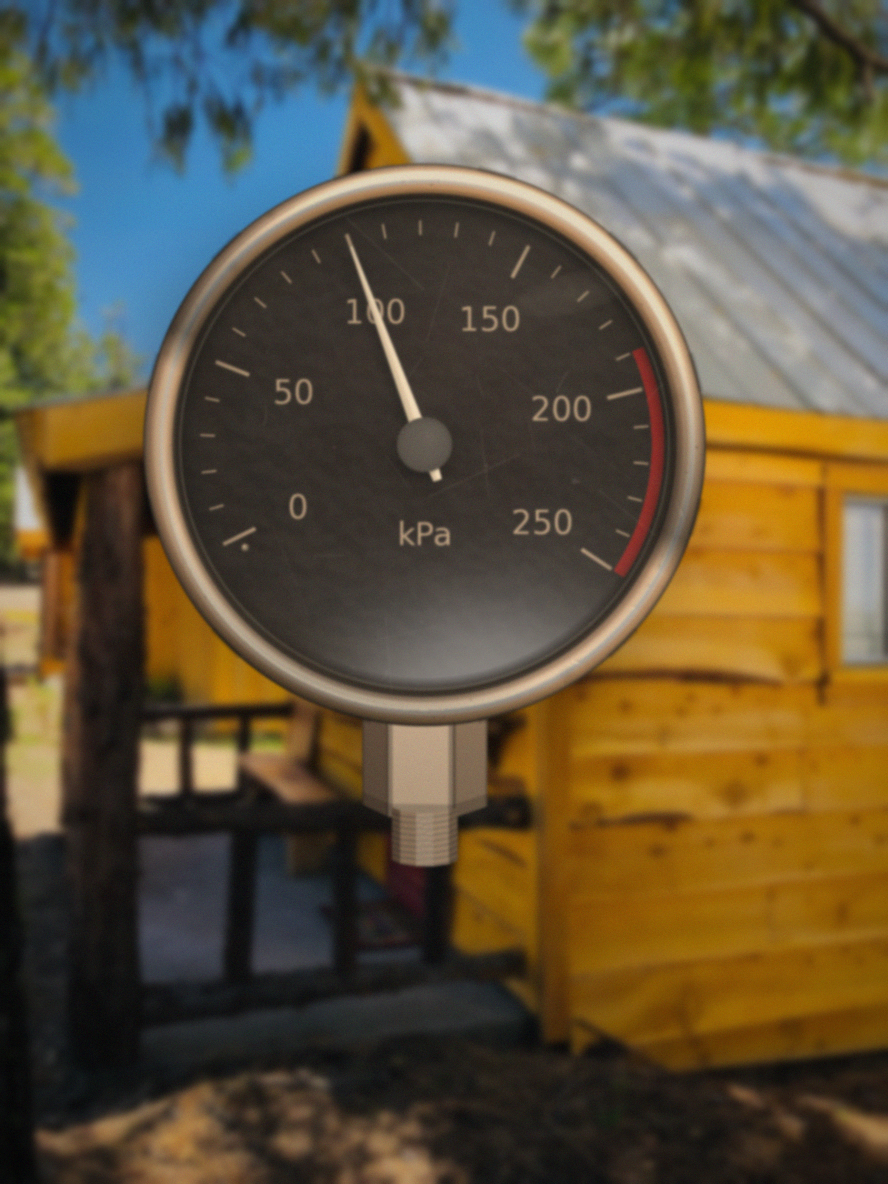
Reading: 100,kPa
